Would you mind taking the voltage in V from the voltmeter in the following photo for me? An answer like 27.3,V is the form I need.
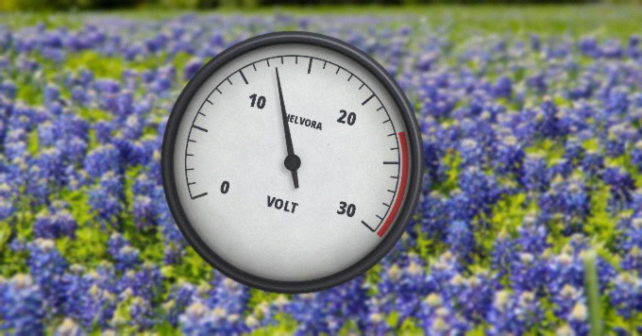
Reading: 12.5,V
